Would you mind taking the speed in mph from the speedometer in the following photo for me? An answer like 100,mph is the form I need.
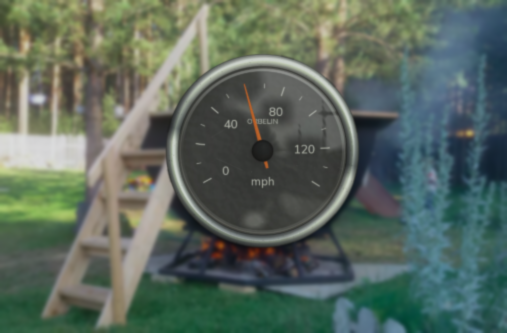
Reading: 60,mph
